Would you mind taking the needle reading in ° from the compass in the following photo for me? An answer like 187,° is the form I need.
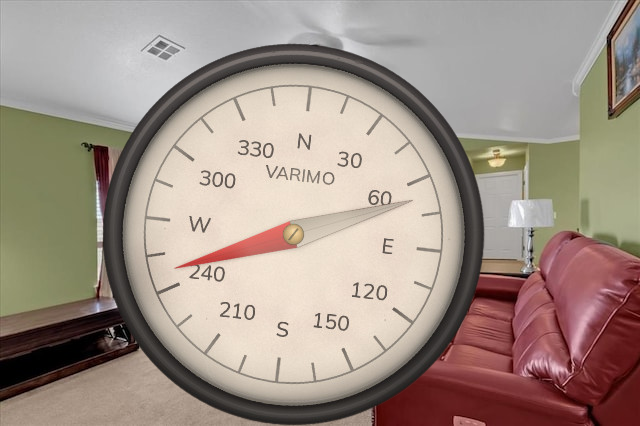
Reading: 247.5,°
